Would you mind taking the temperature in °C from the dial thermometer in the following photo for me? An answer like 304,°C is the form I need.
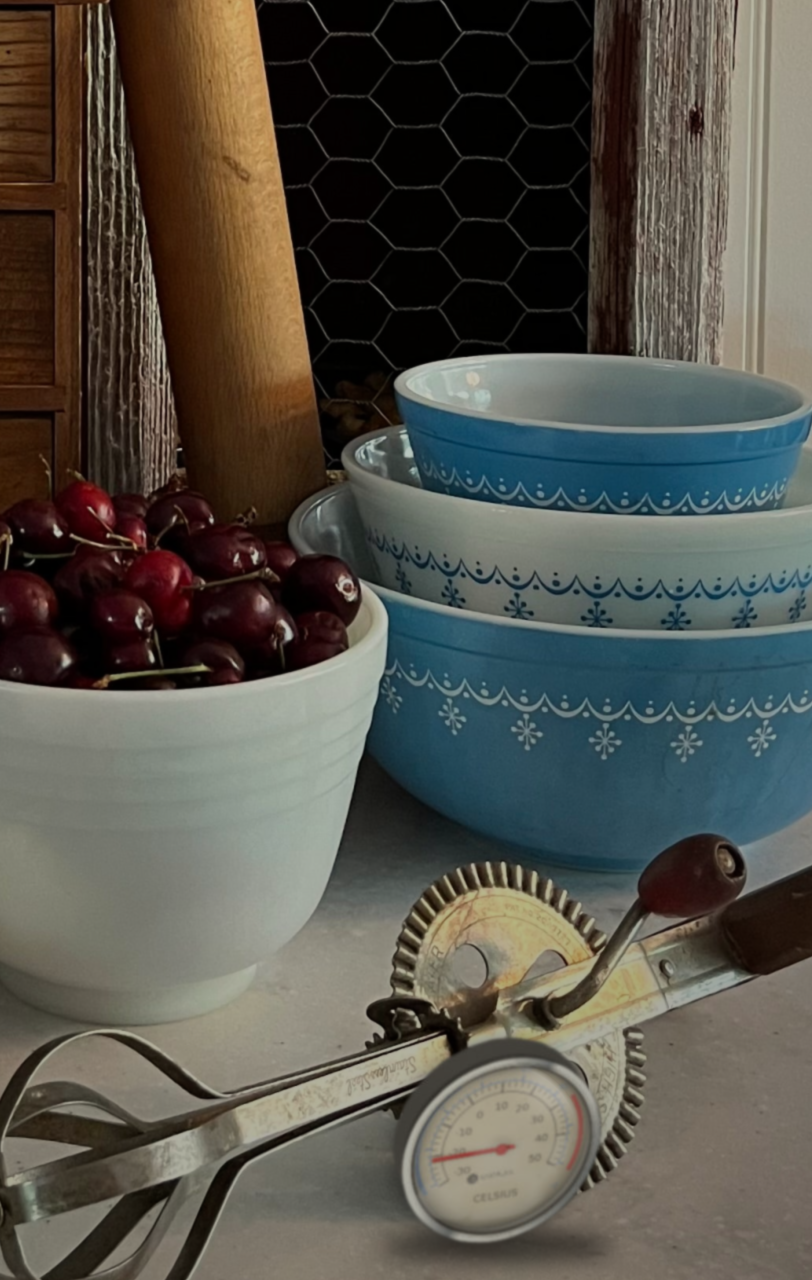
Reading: -20,°C
